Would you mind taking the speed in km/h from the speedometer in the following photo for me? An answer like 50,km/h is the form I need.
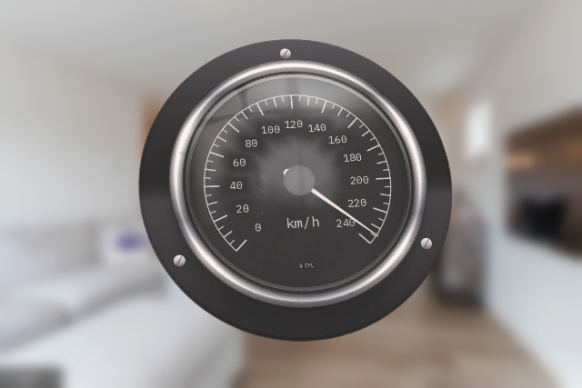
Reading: 235,km/h
